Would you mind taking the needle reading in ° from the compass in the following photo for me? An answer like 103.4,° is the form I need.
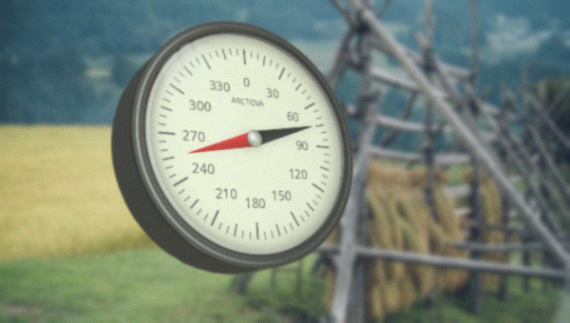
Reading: 255,°
